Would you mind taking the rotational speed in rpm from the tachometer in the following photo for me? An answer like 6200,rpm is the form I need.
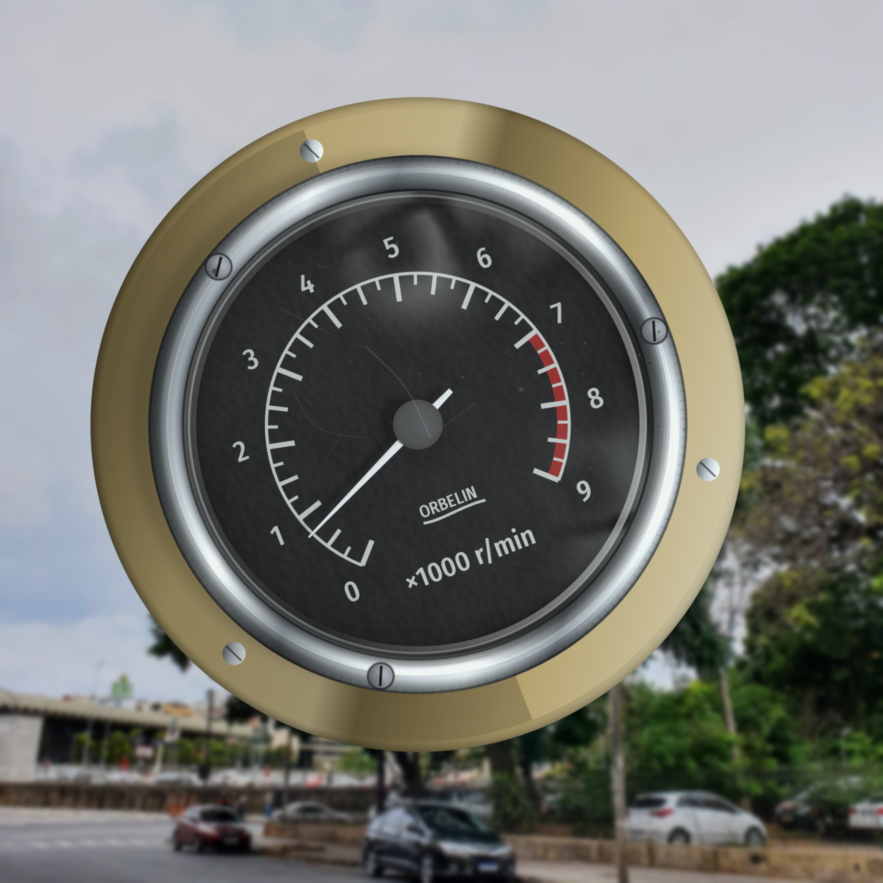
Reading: 750,rpm
